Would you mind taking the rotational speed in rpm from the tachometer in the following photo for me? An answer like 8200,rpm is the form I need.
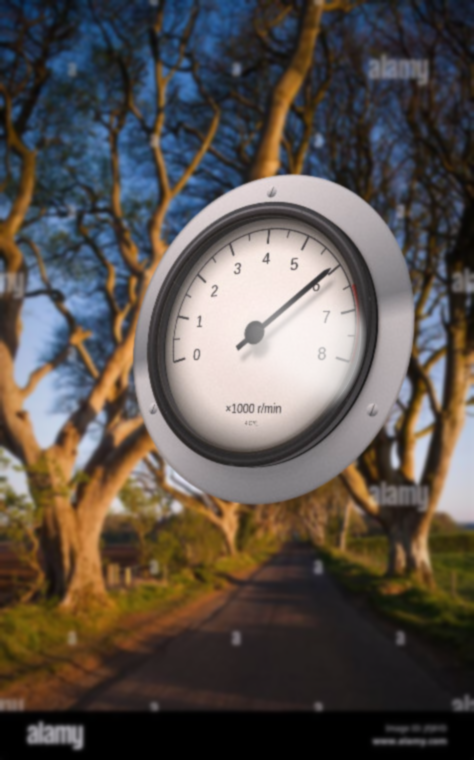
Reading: 6000,rpm
